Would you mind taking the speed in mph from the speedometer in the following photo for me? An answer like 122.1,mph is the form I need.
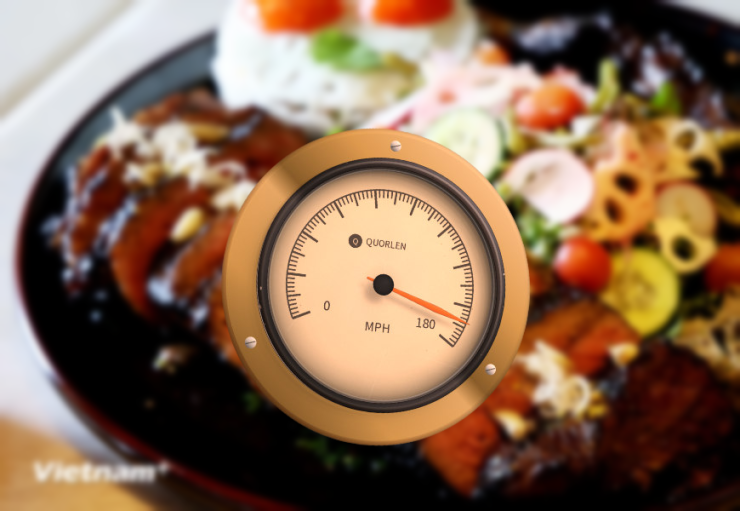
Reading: 168,mph
